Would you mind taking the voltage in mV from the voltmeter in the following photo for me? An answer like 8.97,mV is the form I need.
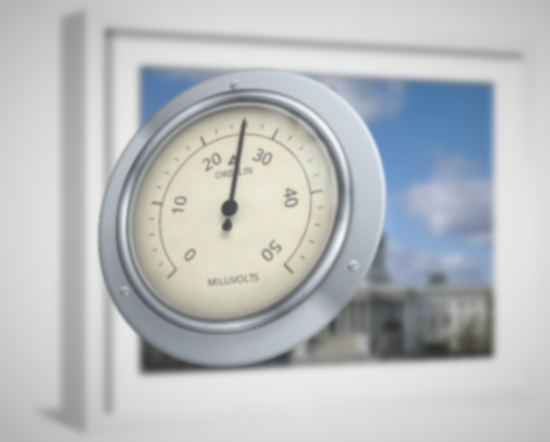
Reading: 26,mV
